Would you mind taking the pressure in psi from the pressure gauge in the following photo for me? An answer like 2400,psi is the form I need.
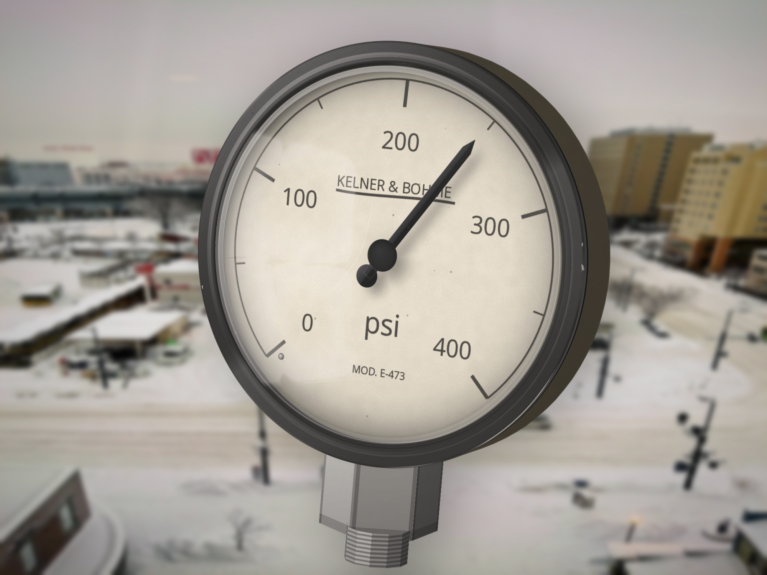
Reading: 250,psi
